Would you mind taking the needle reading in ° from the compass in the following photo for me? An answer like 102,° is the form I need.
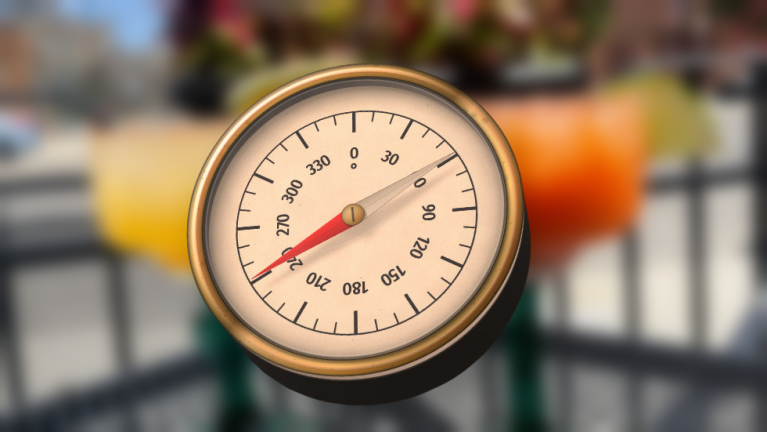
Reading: 240,°
